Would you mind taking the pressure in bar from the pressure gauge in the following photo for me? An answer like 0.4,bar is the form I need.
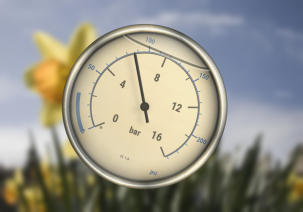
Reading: 6,bar
